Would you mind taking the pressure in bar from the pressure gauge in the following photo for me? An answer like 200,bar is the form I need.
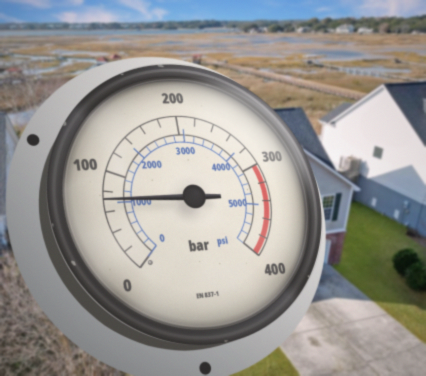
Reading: 70,bar
